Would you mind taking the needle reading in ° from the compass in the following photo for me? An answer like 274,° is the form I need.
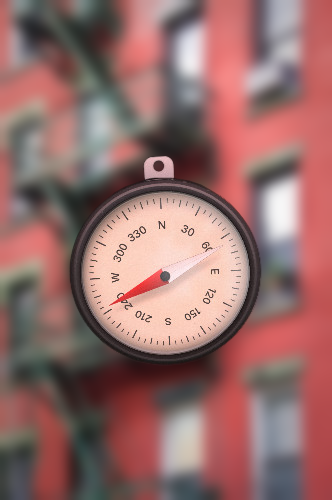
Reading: 245,°
